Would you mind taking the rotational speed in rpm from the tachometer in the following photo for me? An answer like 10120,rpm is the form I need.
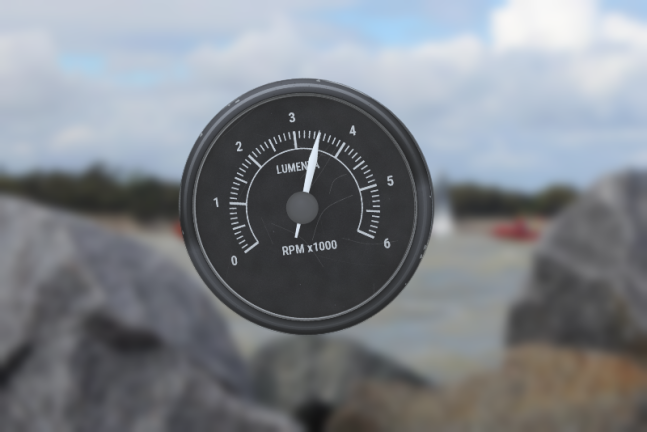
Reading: 3500,rpm
